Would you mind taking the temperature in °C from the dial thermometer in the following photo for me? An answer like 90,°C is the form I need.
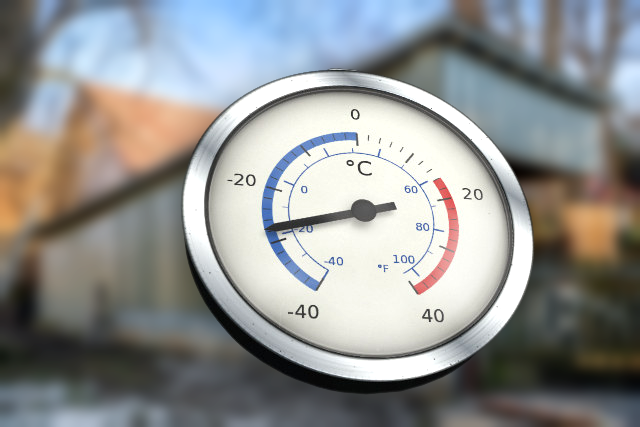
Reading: -28,°C
